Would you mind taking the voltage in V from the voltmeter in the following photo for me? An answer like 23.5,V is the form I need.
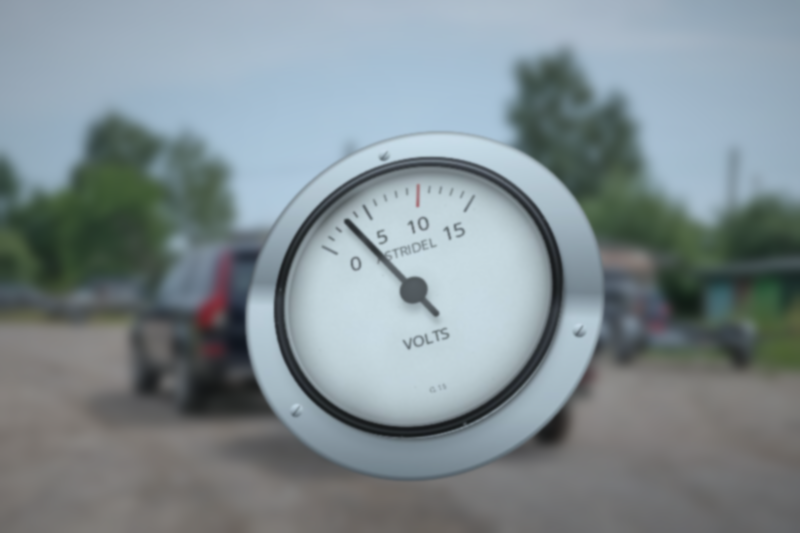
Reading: 3,V
